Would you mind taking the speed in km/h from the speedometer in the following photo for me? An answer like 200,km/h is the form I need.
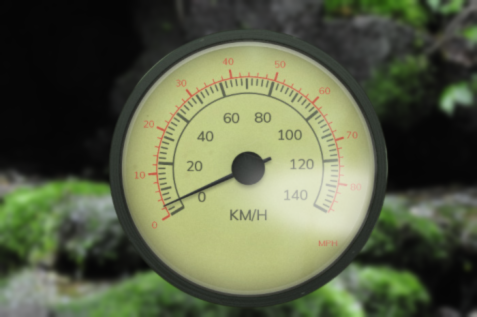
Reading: 4,km/h
